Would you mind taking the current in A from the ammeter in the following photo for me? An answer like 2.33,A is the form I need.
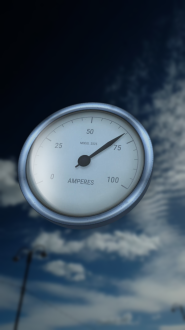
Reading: 70,A
